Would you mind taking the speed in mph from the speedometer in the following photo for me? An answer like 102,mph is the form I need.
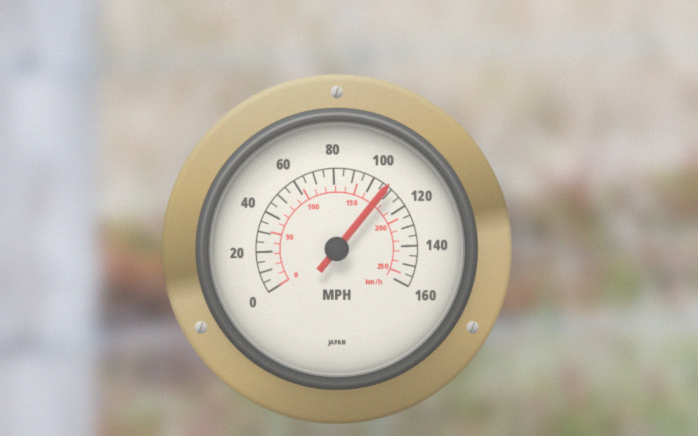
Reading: 107.5,mph
